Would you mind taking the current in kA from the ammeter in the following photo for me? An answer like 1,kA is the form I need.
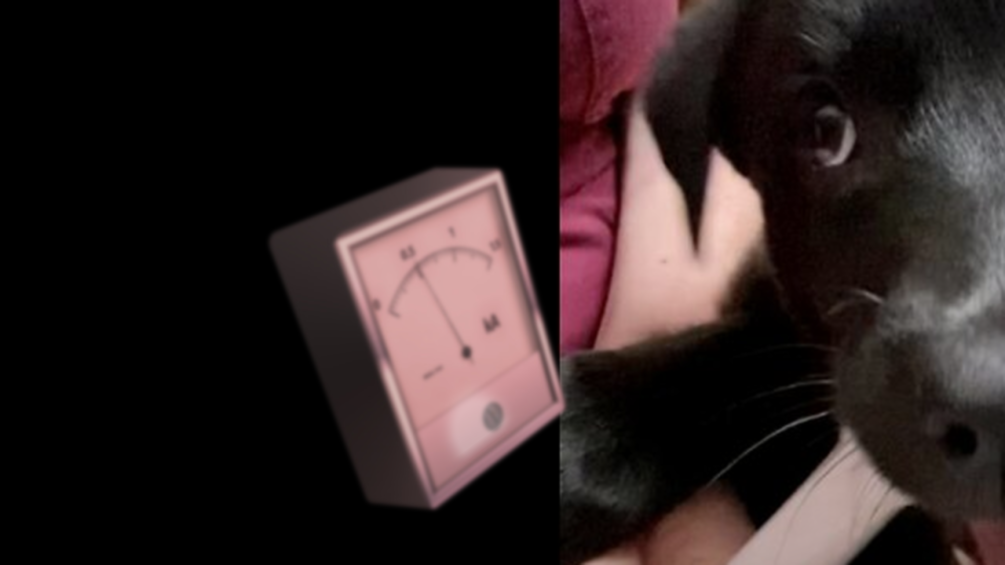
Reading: 0.5,kA
